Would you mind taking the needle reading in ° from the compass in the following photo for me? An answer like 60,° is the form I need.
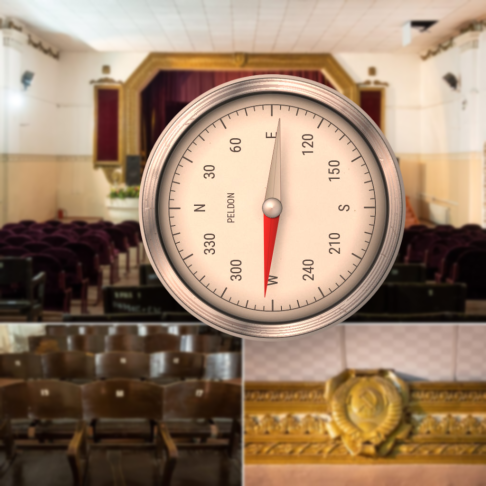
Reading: 275,°
